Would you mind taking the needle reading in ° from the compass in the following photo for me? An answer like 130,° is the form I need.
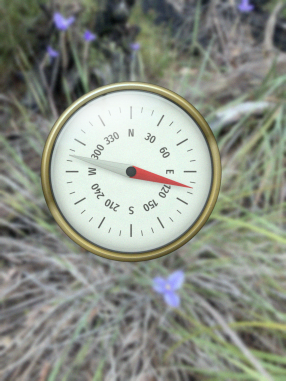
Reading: 105,°
